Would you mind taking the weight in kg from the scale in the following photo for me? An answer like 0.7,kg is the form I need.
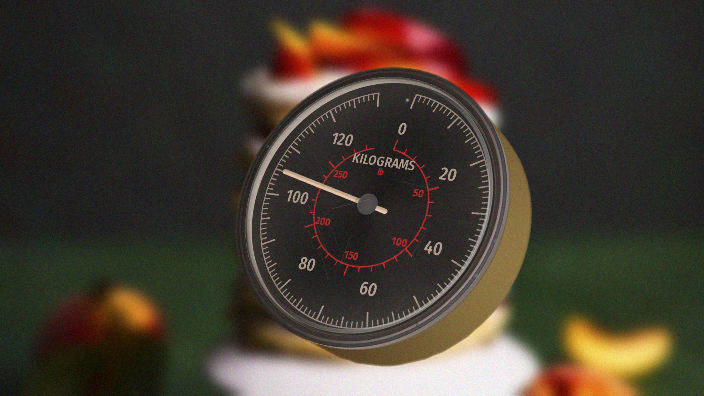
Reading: 105,kg
